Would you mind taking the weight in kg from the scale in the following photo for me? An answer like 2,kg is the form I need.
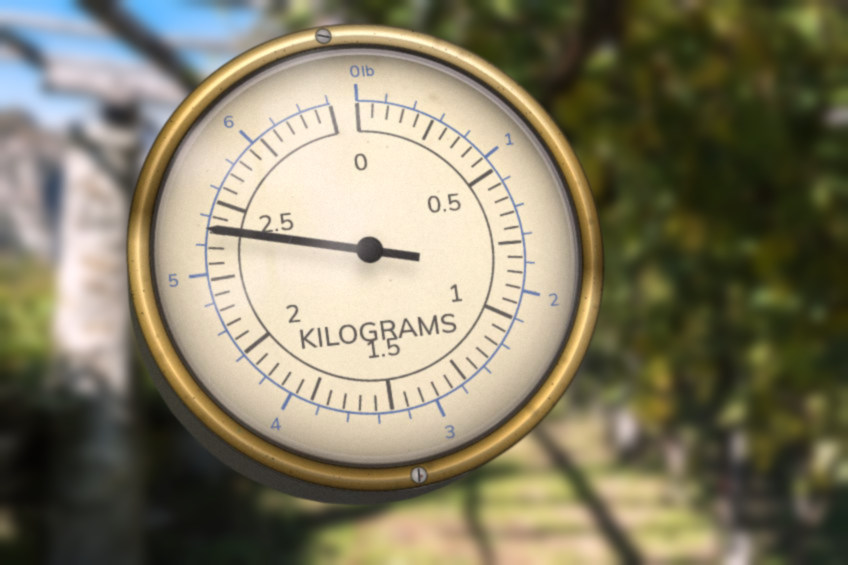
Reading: 2.4,kg
